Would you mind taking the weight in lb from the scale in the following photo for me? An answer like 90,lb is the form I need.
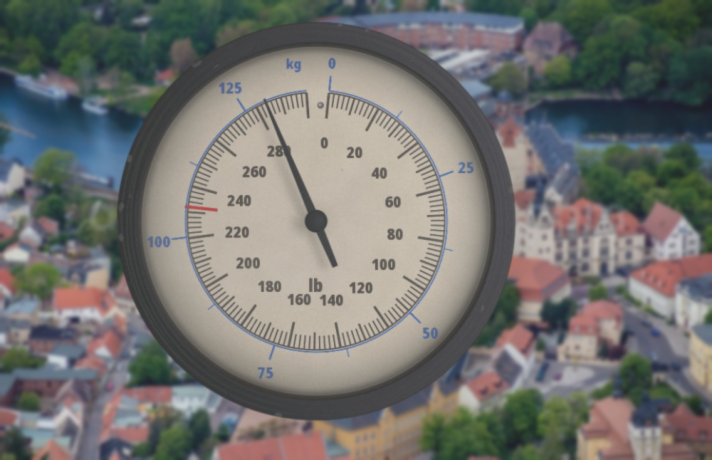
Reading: 284,lb
